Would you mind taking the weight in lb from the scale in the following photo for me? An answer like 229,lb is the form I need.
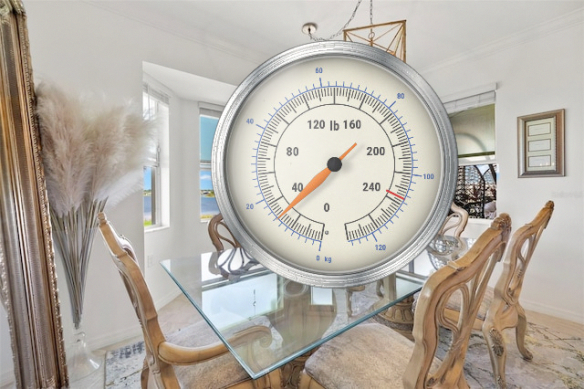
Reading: 30,lb
